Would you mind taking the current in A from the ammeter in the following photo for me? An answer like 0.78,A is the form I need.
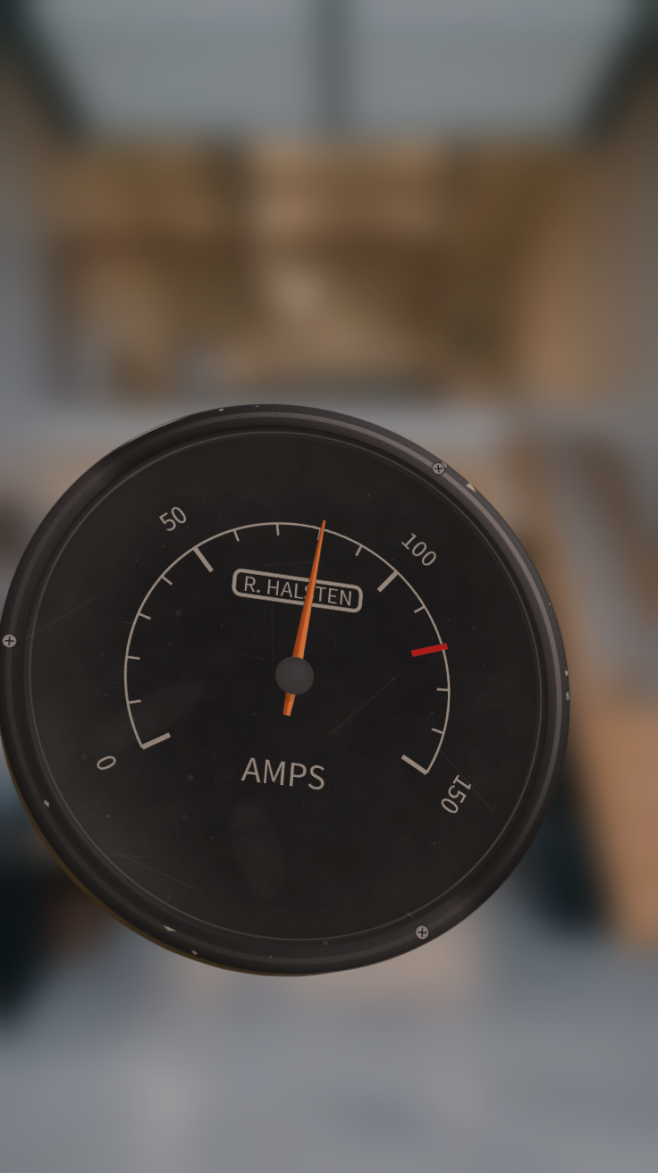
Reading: 80,A
